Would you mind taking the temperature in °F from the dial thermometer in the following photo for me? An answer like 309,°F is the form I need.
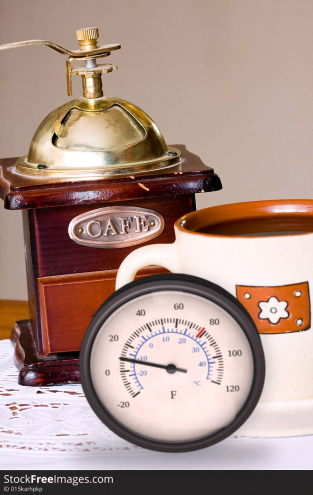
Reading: 10,°F
